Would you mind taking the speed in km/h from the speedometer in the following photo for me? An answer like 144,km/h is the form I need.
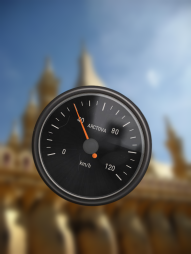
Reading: 40,km/h
